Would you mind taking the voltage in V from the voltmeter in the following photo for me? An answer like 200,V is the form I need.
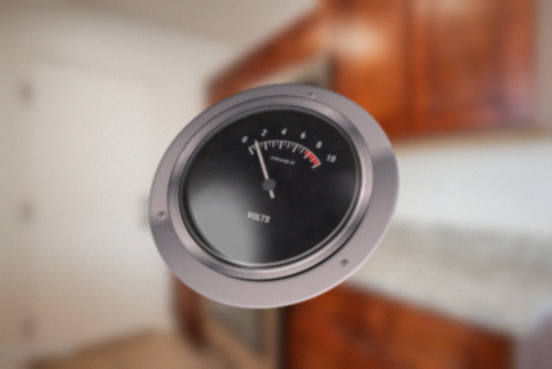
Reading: 1,V
